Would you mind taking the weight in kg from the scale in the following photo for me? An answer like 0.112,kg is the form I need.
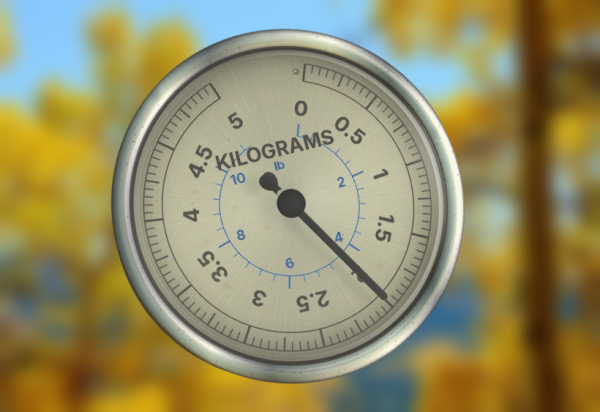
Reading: 2,kg
